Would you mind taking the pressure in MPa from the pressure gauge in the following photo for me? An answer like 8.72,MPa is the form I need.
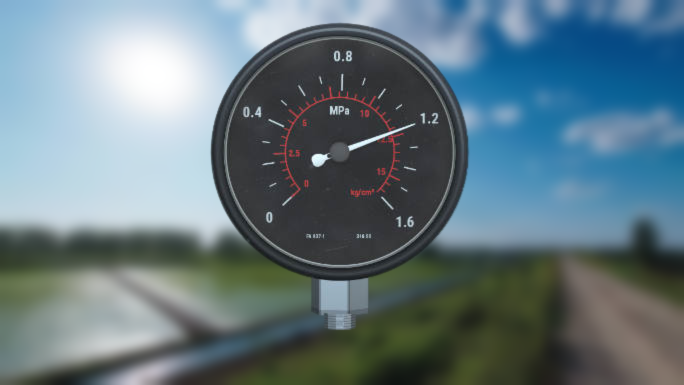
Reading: 1.2,MPa
